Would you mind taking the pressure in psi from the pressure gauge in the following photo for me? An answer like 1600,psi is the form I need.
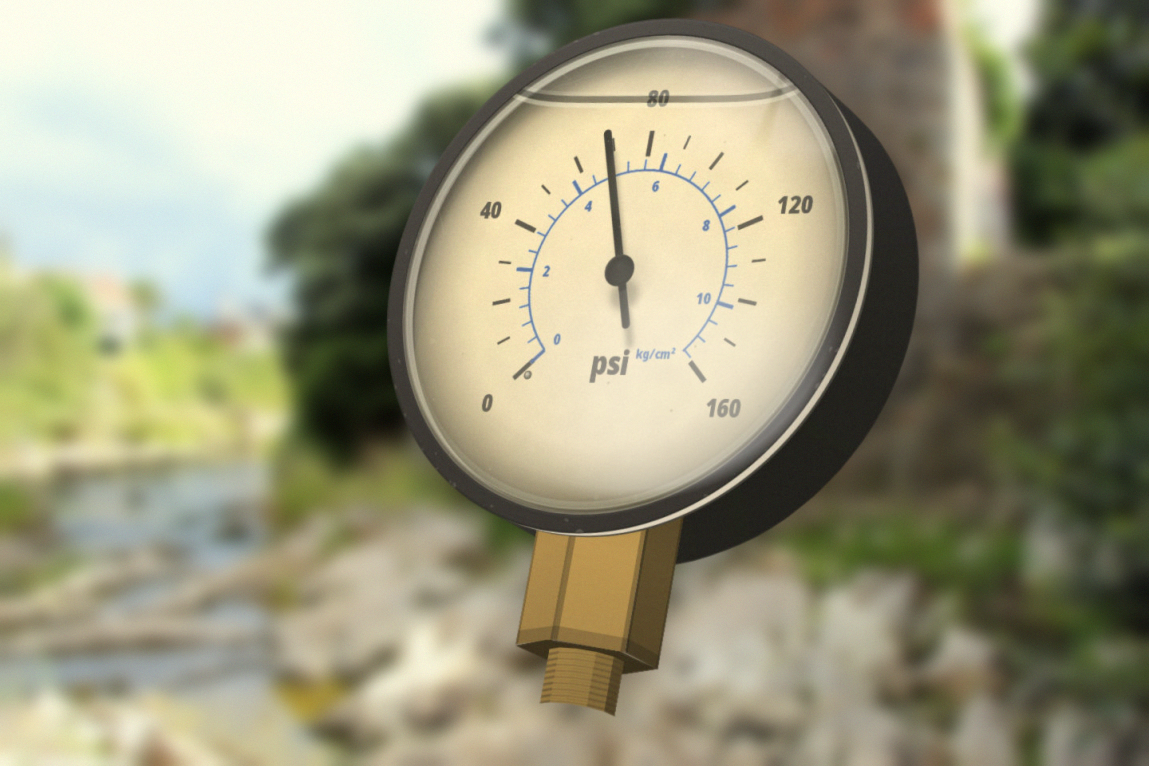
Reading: 70,psi
